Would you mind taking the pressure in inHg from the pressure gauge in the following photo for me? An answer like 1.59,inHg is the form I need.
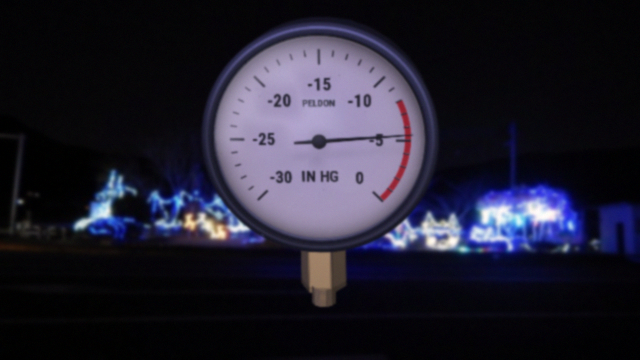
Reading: -5.5,inHg
